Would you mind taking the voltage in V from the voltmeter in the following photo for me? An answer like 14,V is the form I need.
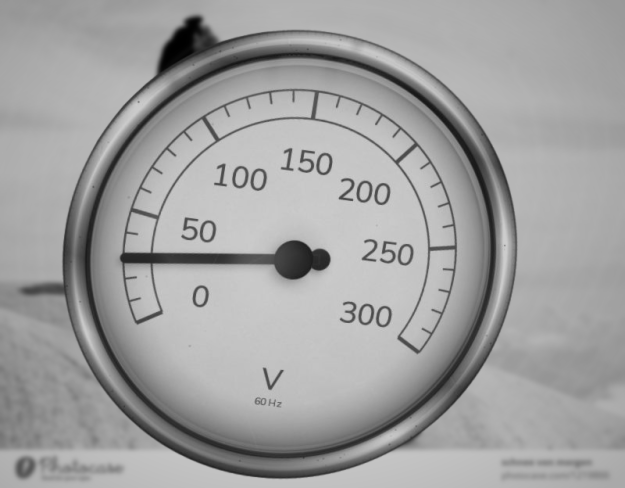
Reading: 30,V
